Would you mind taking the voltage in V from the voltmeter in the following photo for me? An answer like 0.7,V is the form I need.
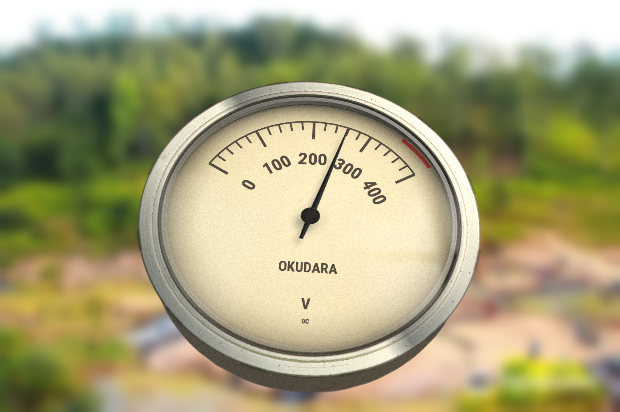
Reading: 260,V
